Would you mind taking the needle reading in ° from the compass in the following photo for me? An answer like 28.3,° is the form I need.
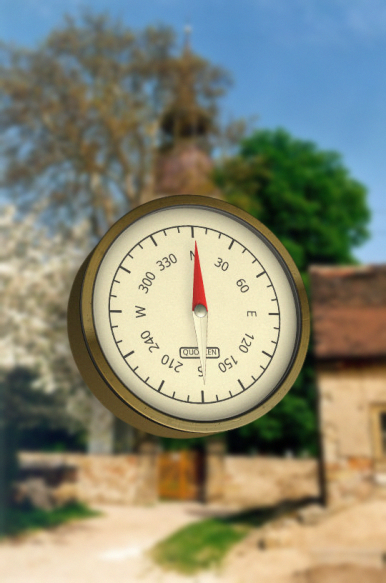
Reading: 0,°
